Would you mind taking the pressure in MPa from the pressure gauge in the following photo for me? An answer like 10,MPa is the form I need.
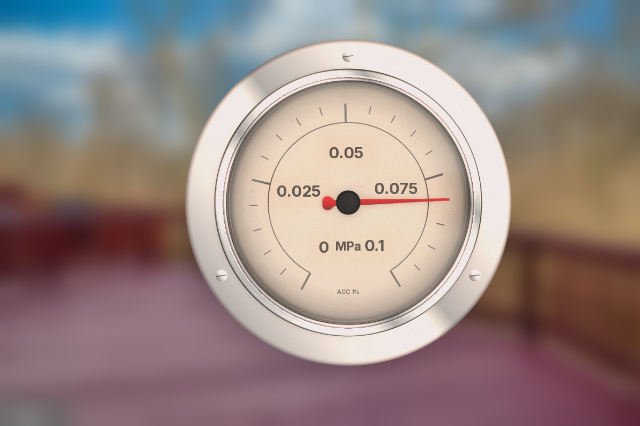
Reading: 0.08,MPa
